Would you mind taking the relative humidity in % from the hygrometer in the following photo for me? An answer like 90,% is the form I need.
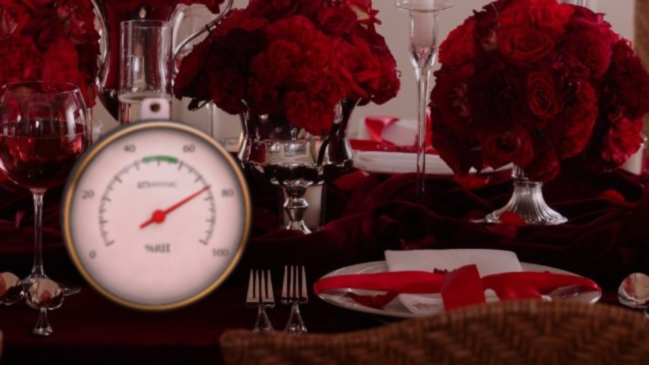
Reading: 75,%
